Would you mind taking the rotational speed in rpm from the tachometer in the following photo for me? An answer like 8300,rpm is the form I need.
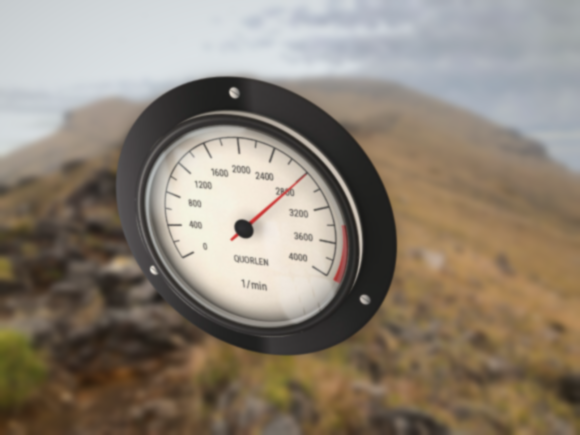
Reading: 2800,rpm
